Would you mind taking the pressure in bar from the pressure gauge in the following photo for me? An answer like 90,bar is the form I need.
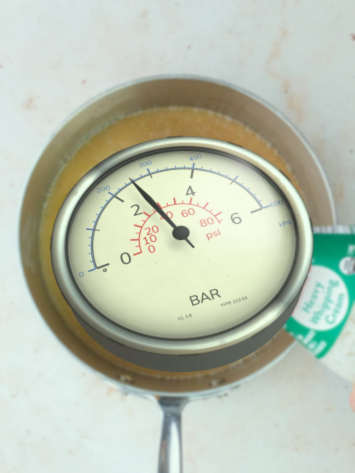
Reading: 2.5,bar
